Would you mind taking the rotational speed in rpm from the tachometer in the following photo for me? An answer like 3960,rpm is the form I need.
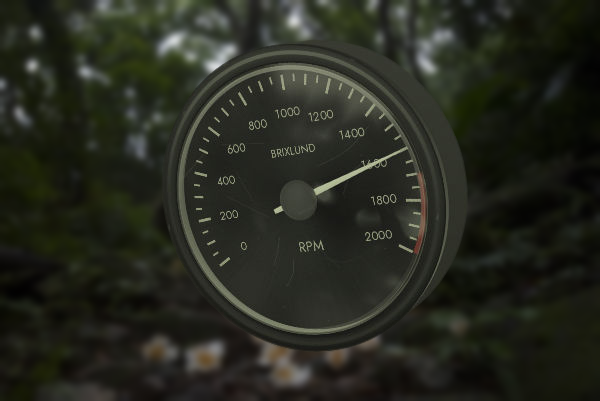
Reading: 1600,rpm
